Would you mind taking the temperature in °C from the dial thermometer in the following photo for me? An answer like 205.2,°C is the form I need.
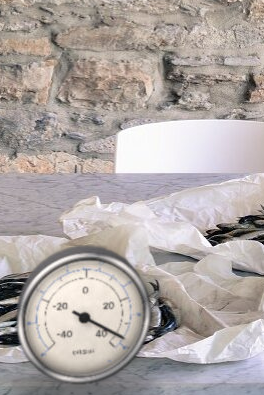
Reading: 35,°C
